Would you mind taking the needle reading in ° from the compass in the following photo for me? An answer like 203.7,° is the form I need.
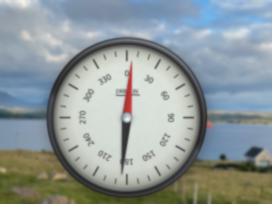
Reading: 5,°
